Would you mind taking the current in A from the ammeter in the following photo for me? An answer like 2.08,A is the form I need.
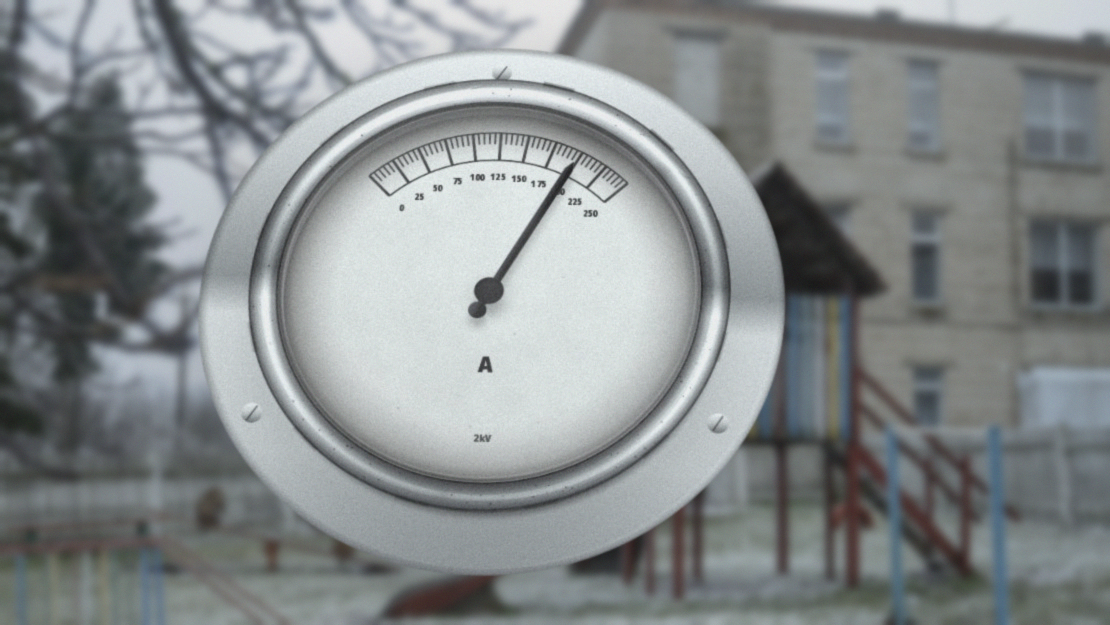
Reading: 200,A
